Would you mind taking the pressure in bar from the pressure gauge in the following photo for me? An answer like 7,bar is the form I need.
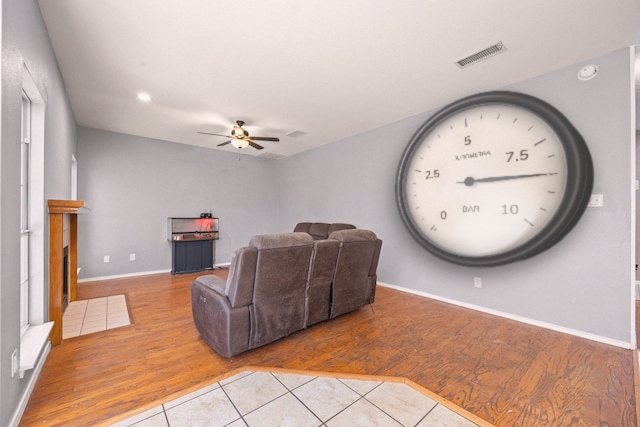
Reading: 8.5,bar
